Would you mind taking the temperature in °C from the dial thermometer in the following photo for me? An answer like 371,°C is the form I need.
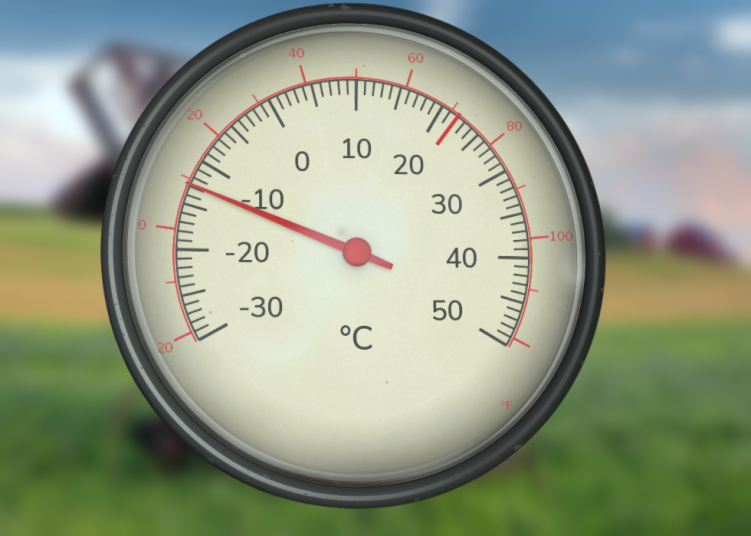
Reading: -13,°C
